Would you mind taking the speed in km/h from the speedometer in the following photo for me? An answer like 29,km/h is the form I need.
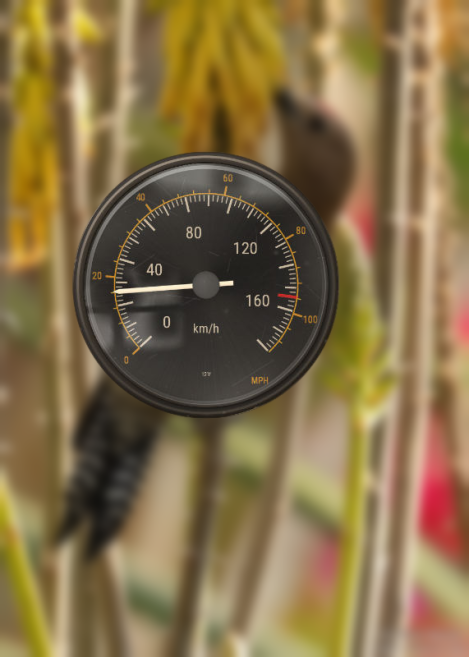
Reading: 26,km/h
